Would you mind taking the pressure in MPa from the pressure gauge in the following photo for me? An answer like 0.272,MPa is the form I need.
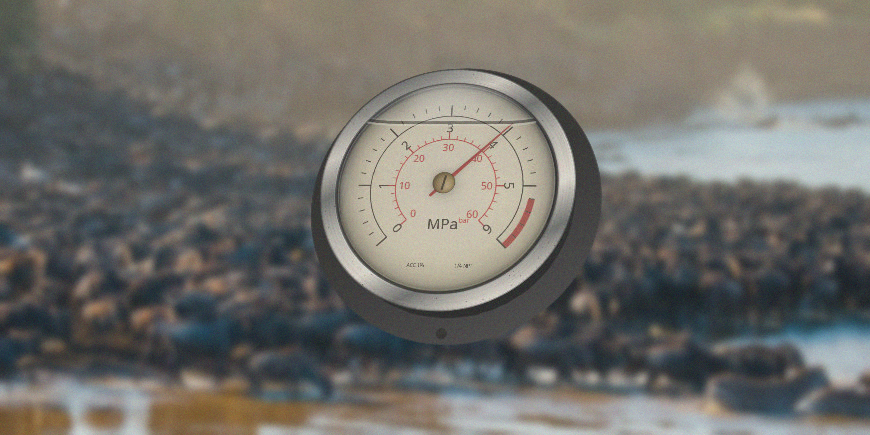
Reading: 4,MPa
